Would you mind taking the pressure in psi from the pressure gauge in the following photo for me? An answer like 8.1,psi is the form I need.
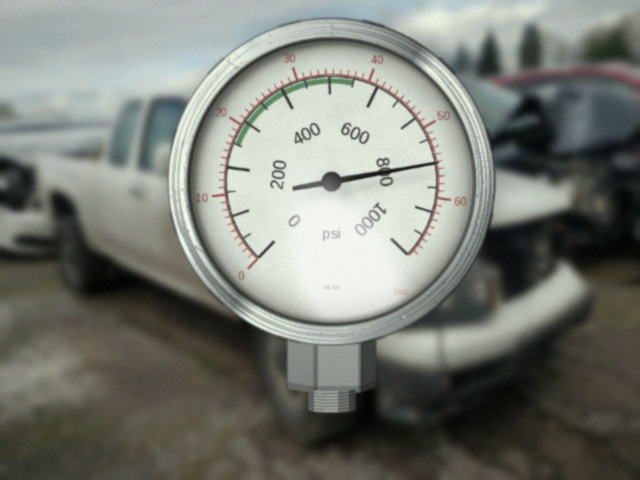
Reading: 800,psi
